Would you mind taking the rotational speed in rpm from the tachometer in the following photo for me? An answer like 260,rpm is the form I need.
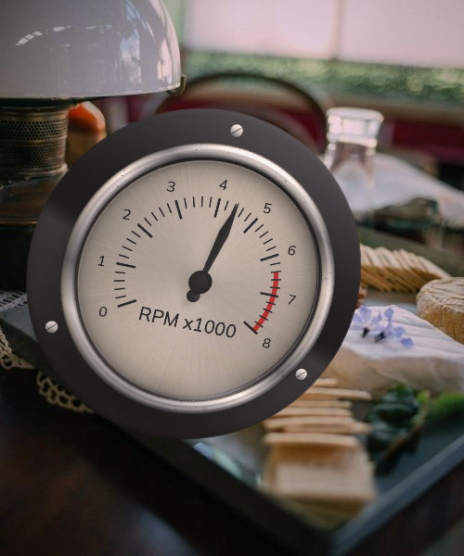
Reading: 4400,rpm
